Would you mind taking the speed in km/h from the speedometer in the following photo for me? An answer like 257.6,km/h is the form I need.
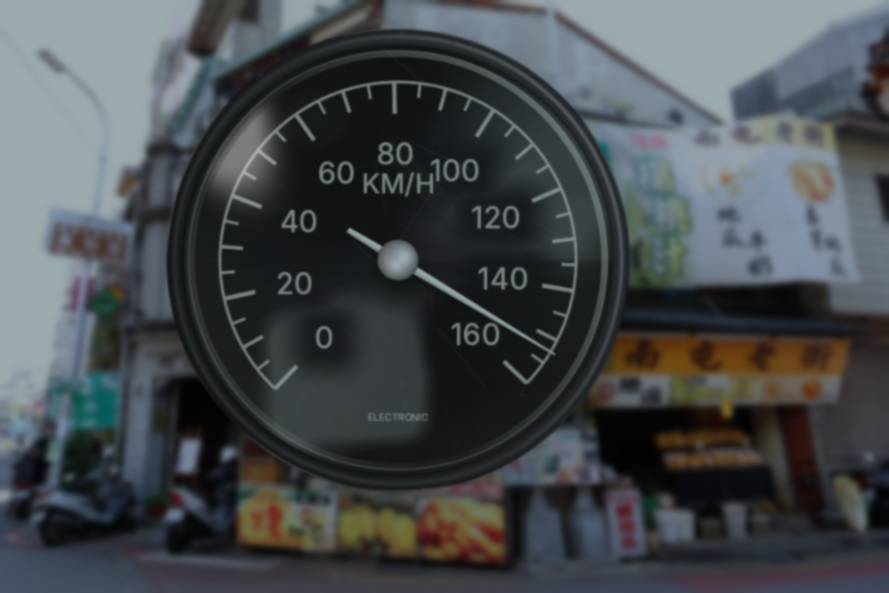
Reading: 152.5,km/h
